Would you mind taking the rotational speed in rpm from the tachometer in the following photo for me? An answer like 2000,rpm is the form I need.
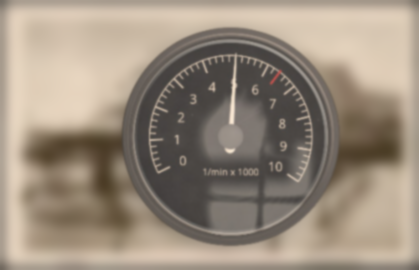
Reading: 5000,rpm
